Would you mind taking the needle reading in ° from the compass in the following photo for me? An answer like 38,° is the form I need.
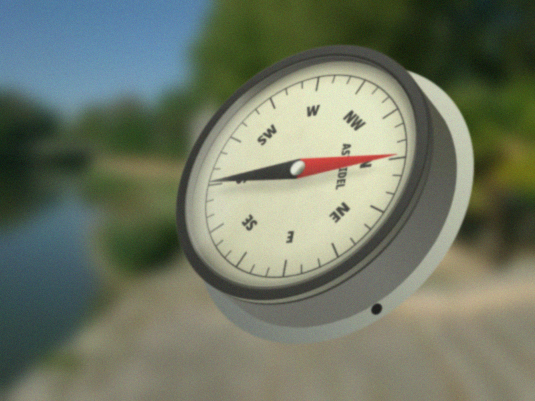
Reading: 0,°
